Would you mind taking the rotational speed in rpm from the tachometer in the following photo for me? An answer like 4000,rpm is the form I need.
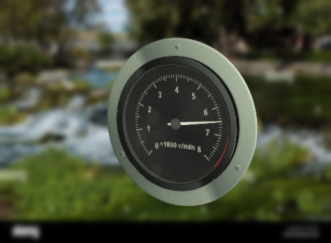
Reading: 6500,rpm
